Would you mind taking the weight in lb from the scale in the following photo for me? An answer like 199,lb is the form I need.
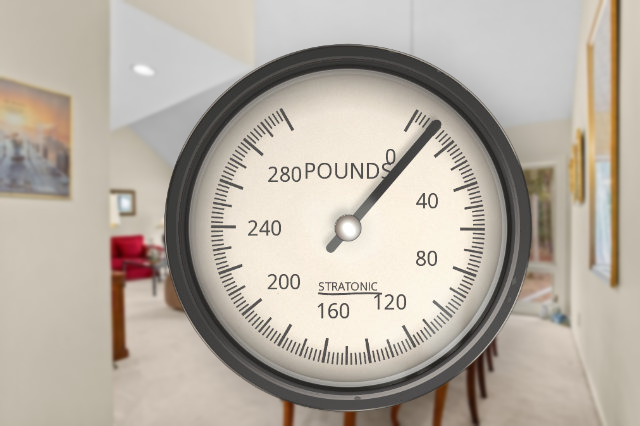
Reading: 10,lb
